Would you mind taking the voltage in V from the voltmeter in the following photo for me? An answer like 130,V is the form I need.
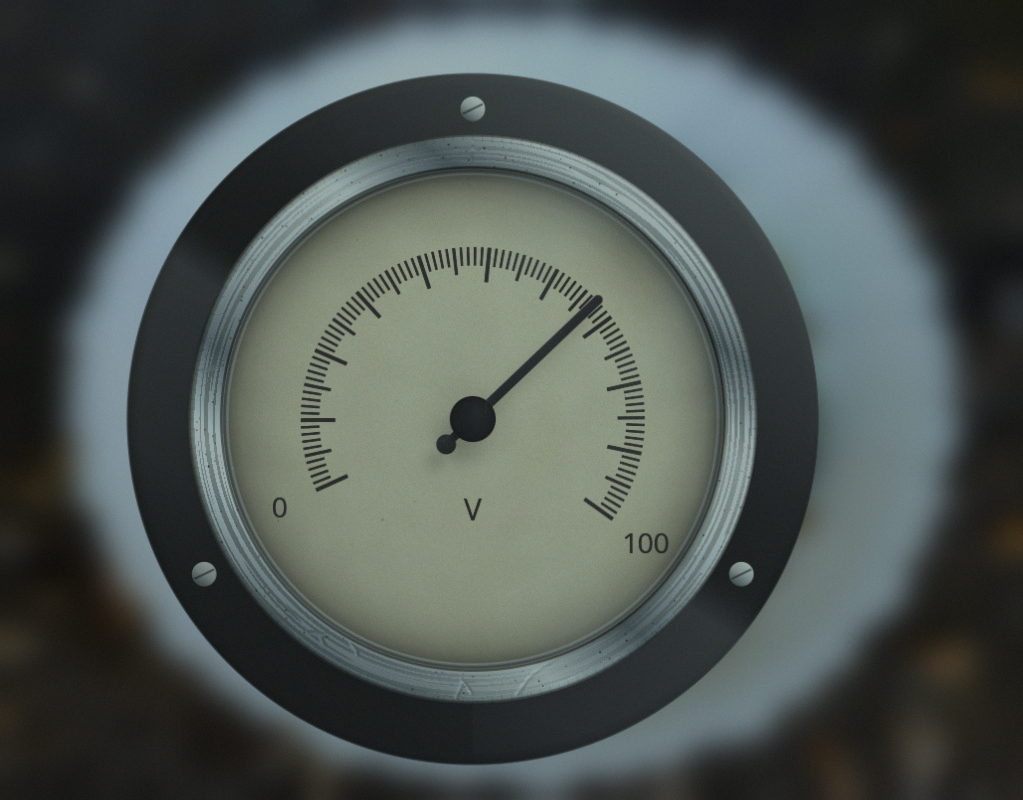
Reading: 67,V
